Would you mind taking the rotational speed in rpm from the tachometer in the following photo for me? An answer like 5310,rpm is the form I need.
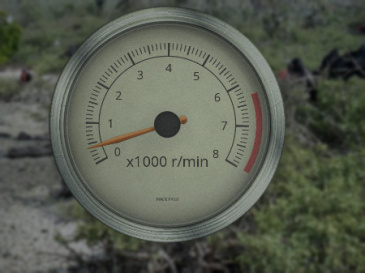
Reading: 400,rpm
